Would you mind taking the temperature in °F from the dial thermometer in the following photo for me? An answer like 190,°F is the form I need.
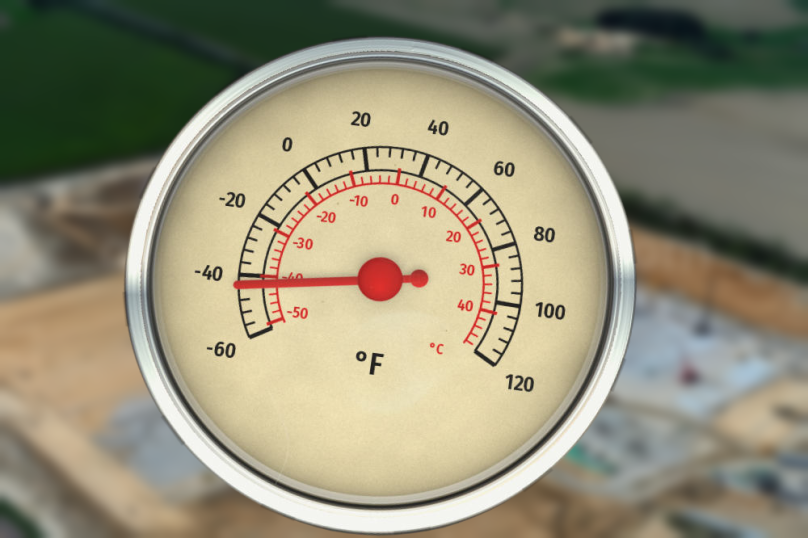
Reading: -44,°F
